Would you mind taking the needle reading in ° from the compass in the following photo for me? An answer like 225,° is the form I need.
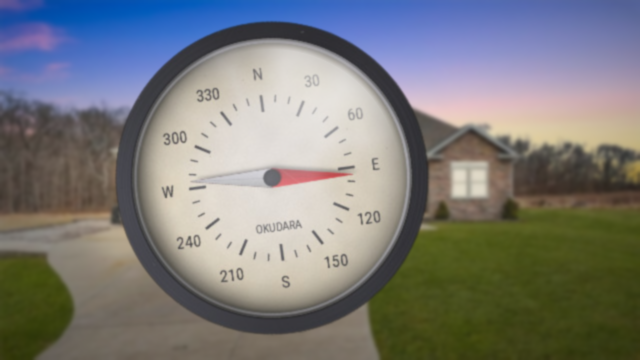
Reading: 95,°
